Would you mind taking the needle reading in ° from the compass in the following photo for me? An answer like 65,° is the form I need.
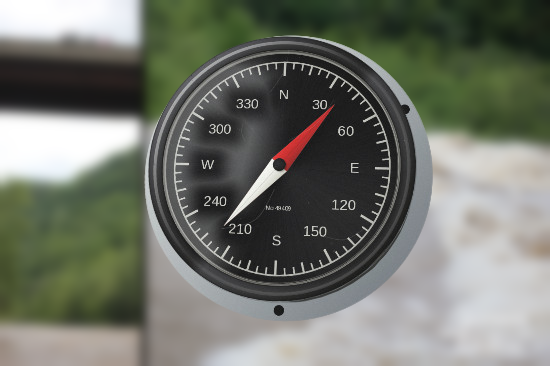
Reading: 40,°
